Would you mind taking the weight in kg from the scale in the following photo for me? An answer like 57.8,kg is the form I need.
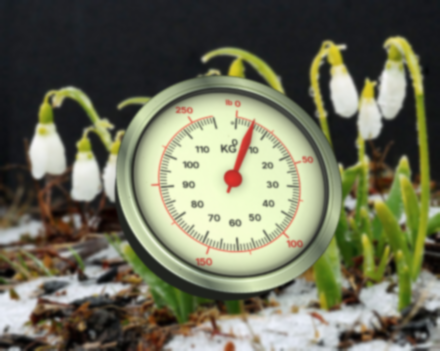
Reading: 5,kg
